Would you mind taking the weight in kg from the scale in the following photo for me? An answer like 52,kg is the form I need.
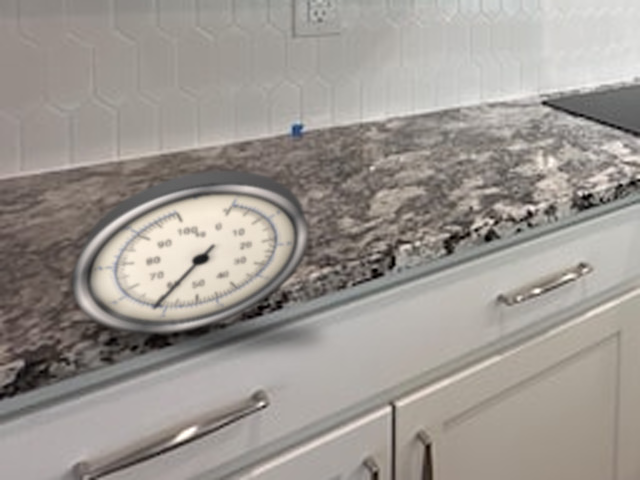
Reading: 60,kg
